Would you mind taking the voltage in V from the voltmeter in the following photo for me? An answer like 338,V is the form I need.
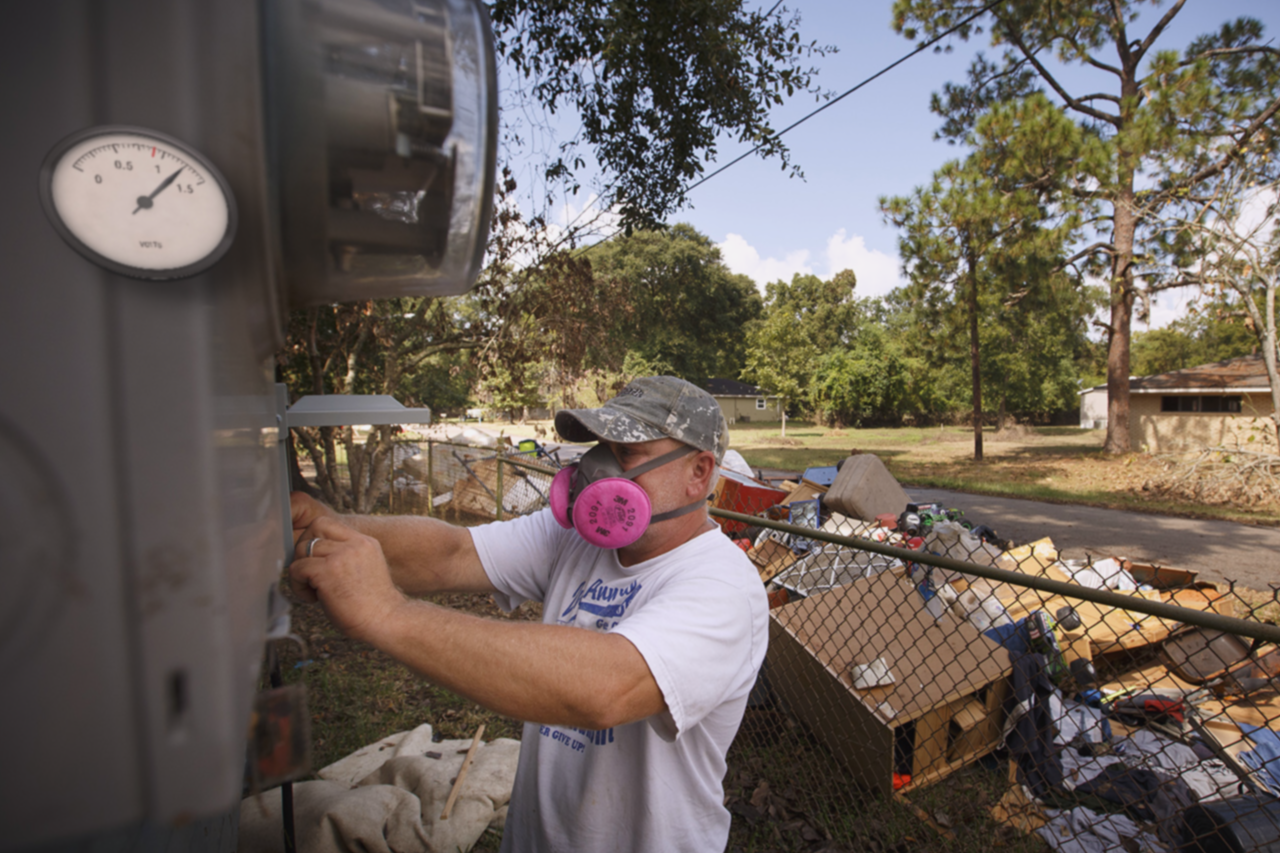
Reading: 1.25,V
